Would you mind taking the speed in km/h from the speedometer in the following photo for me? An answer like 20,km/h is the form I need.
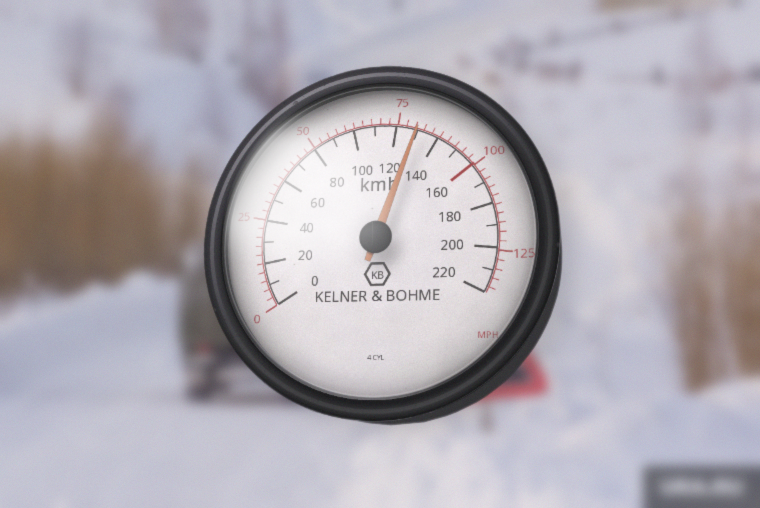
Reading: 130,km/h
